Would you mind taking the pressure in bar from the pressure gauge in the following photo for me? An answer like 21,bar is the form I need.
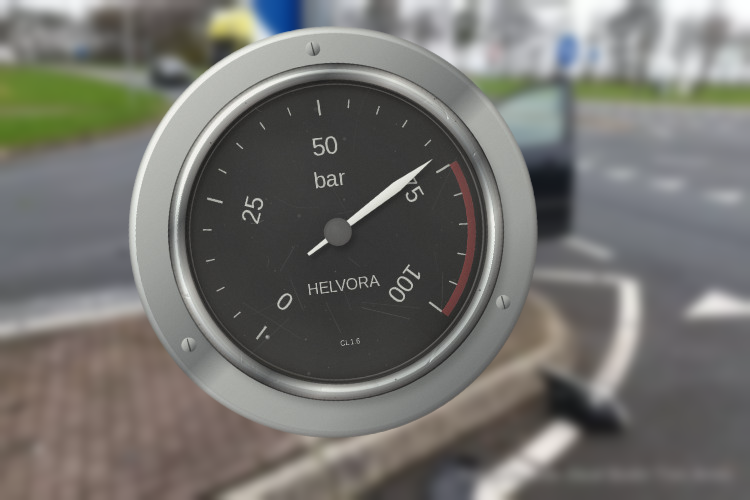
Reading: 72.5,bar
